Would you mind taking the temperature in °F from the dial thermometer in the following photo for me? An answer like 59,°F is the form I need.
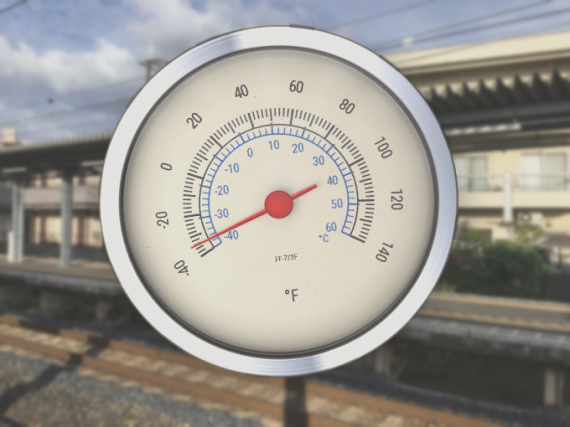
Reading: -34,°F
